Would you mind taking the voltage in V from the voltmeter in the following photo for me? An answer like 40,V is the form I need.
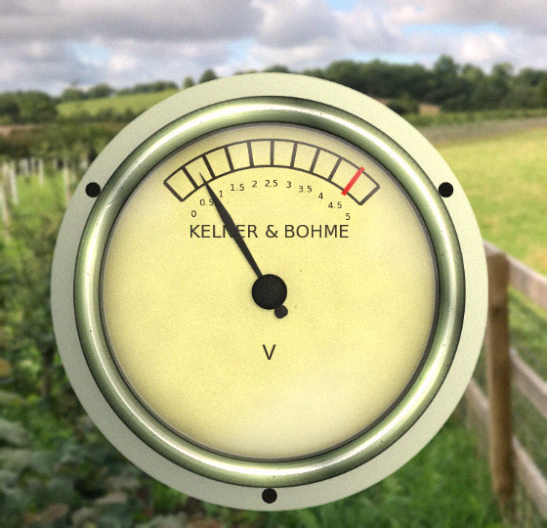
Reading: 0.75,V
